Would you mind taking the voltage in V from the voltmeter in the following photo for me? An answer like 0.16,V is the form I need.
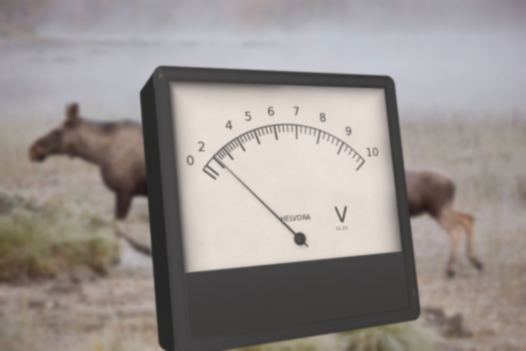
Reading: 2,V
